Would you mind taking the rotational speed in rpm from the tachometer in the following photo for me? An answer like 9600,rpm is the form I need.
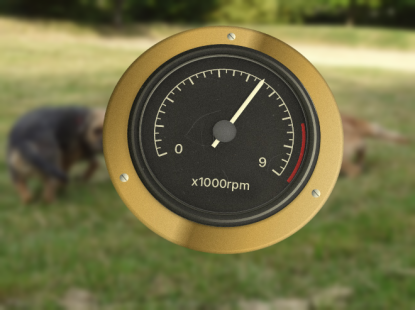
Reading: 5500,rpm
